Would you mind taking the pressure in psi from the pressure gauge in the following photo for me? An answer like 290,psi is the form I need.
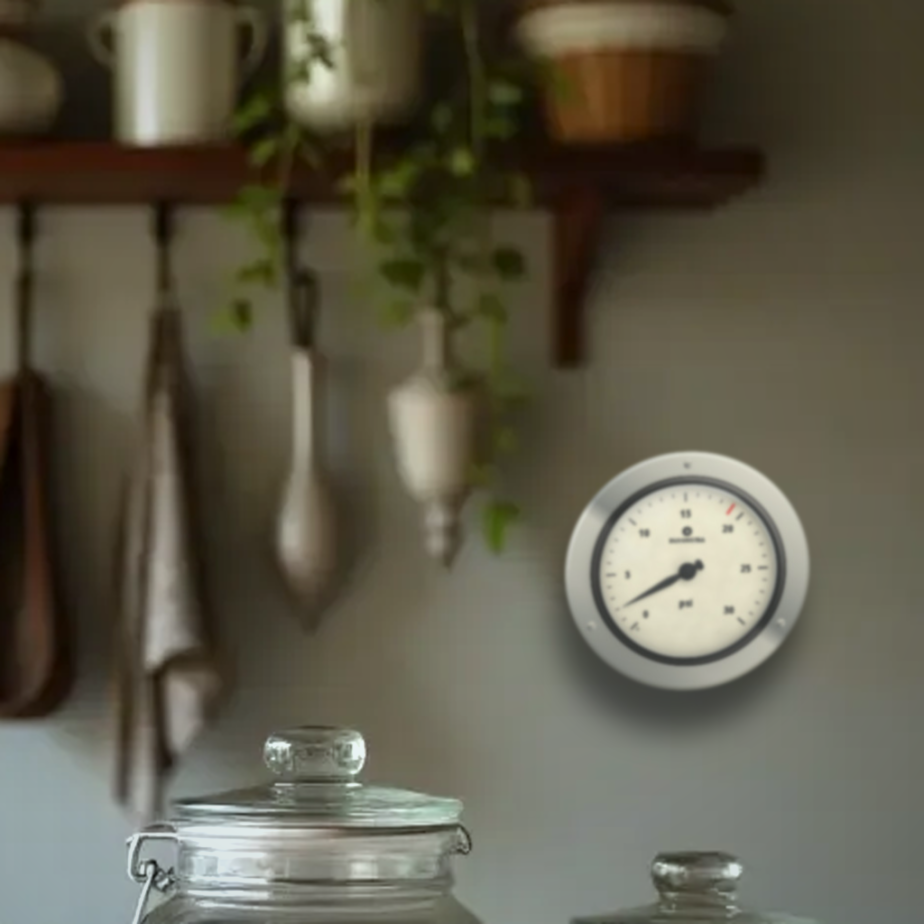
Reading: 2,psi
